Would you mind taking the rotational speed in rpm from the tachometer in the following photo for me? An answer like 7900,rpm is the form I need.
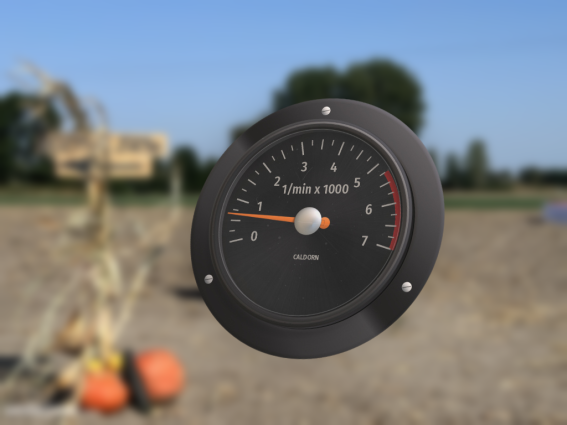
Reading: 625,rpm
